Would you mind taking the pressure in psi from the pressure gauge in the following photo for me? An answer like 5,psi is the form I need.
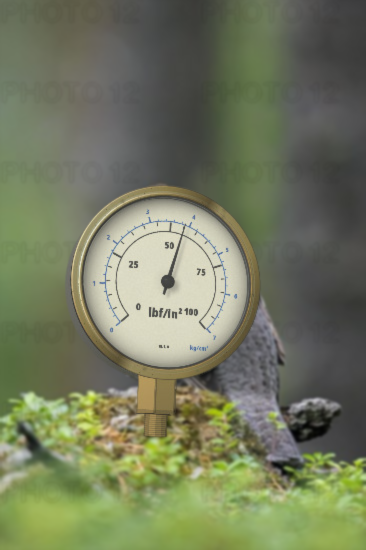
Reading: 55,psi
